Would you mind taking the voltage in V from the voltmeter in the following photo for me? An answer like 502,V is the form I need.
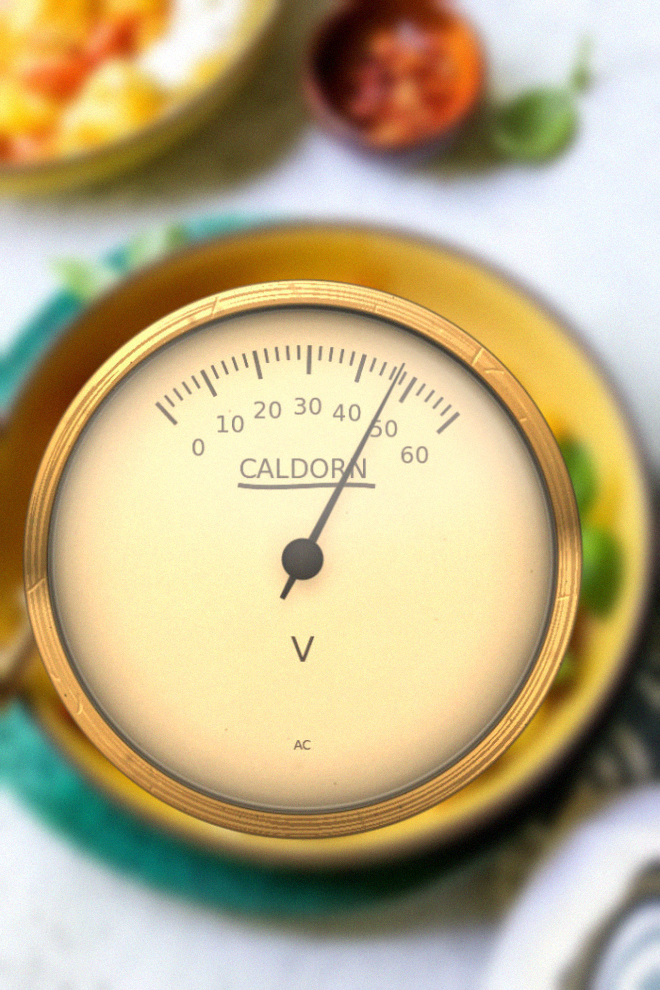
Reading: 47,V
